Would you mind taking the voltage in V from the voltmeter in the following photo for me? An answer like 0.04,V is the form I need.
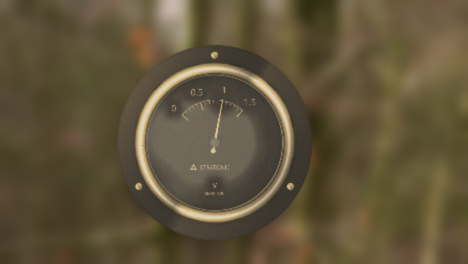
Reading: 1,V
